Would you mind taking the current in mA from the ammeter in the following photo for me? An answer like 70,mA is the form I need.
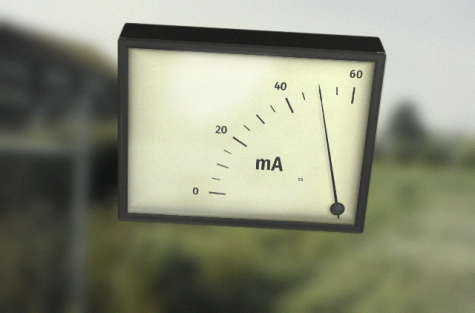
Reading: 50,mA
